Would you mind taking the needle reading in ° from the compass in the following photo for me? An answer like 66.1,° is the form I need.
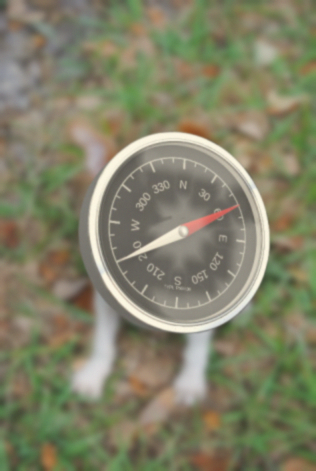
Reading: 60,°
